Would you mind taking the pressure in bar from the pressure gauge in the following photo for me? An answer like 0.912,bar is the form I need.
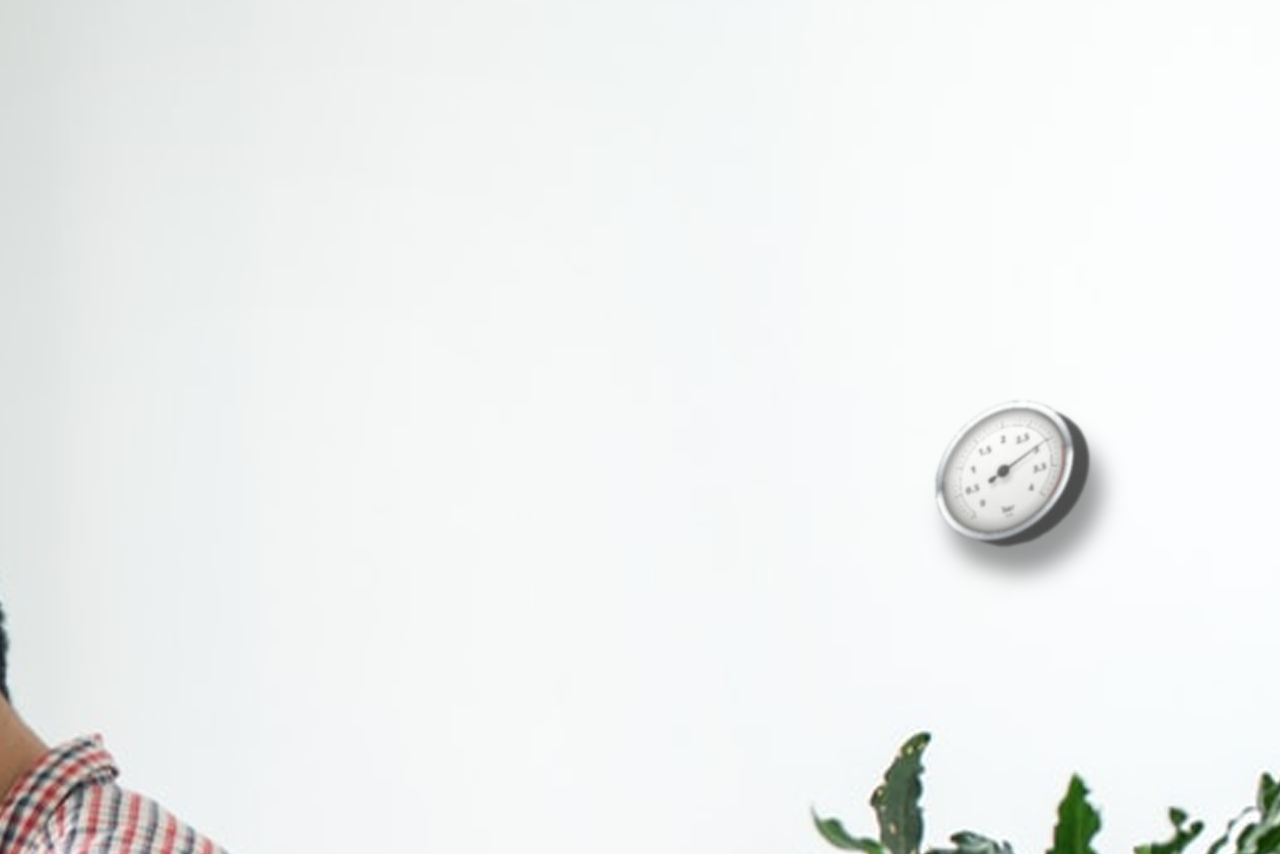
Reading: 3,bar
